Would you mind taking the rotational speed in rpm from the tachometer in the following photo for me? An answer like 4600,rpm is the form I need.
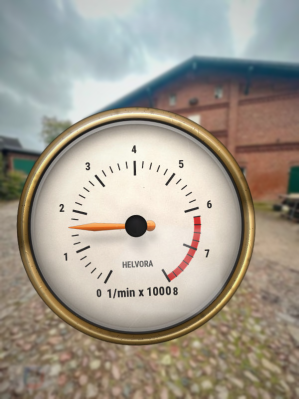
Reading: 1600,rpm
